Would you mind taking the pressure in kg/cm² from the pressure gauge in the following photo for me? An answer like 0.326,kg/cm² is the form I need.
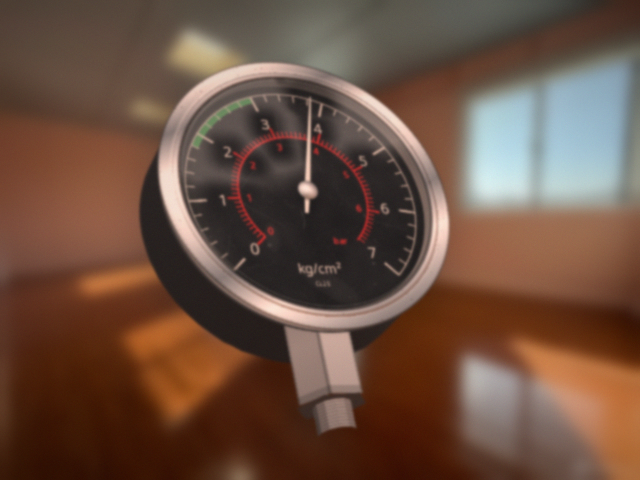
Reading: 3.8,kg/cm²
